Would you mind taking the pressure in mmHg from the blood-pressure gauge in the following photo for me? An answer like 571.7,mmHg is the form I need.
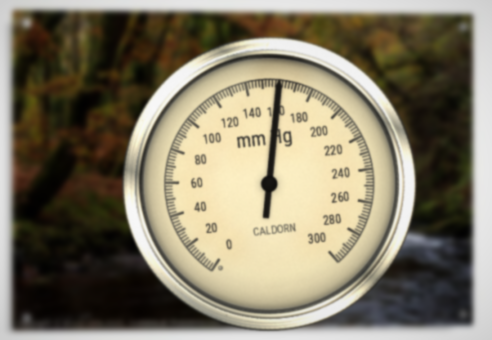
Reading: 160,mmHg
